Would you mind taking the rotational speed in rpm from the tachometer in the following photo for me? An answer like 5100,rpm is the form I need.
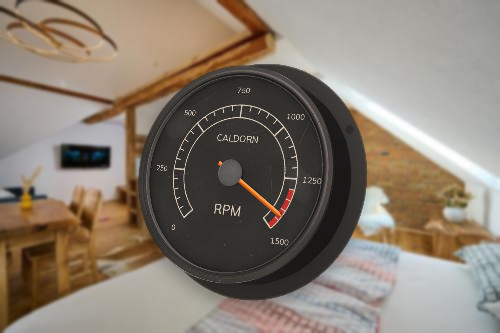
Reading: 1425,rpm
